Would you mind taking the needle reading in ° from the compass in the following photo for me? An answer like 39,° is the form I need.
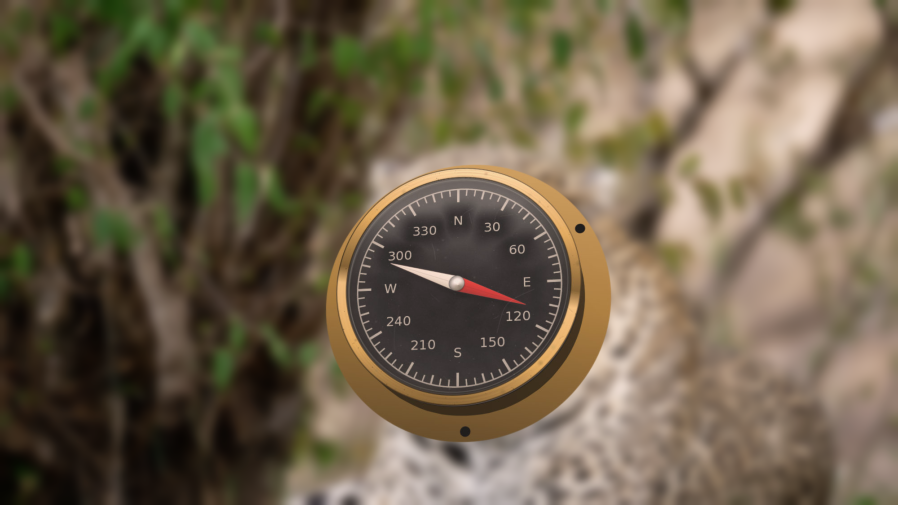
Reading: 110,°
